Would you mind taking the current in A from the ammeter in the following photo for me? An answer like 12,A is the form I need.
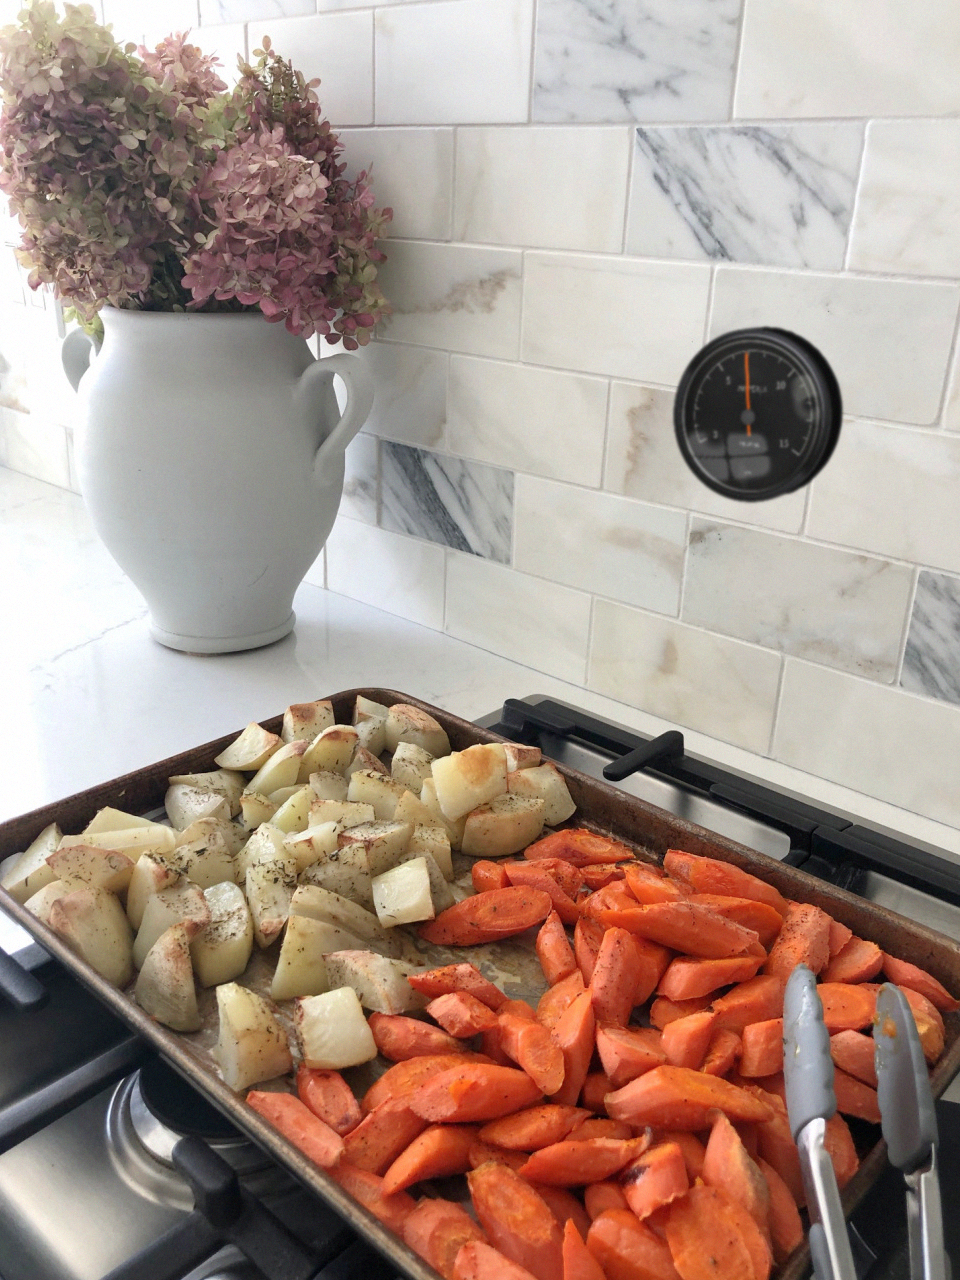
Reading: 7,A
